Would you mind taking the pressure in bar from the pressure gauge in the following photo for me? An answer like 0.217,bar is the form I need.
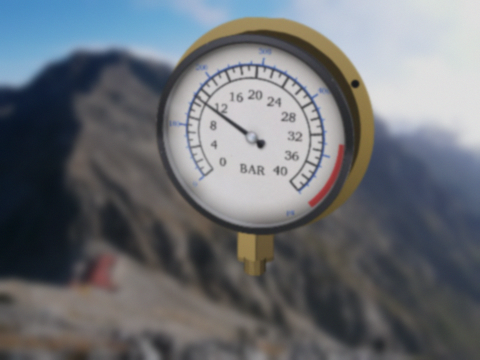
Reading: 11,bar
